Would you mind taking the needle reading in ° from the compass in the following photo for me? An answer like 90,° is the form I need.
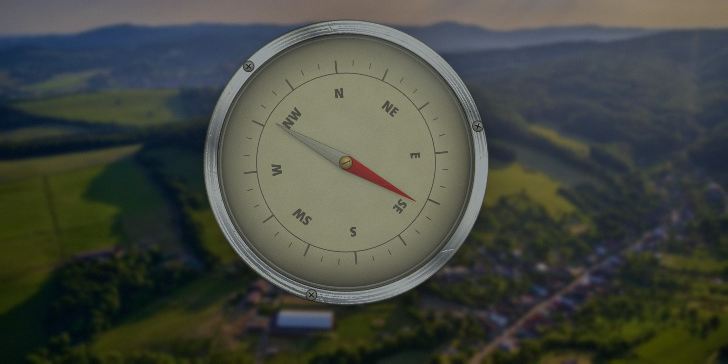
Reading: 125,°
